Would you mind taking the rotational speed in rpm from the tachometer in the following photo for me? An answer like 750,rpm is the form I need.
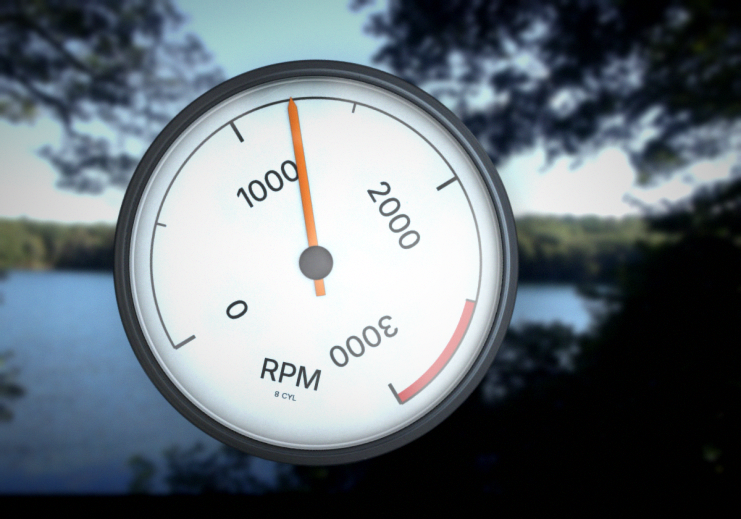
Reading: 1250,rpm
